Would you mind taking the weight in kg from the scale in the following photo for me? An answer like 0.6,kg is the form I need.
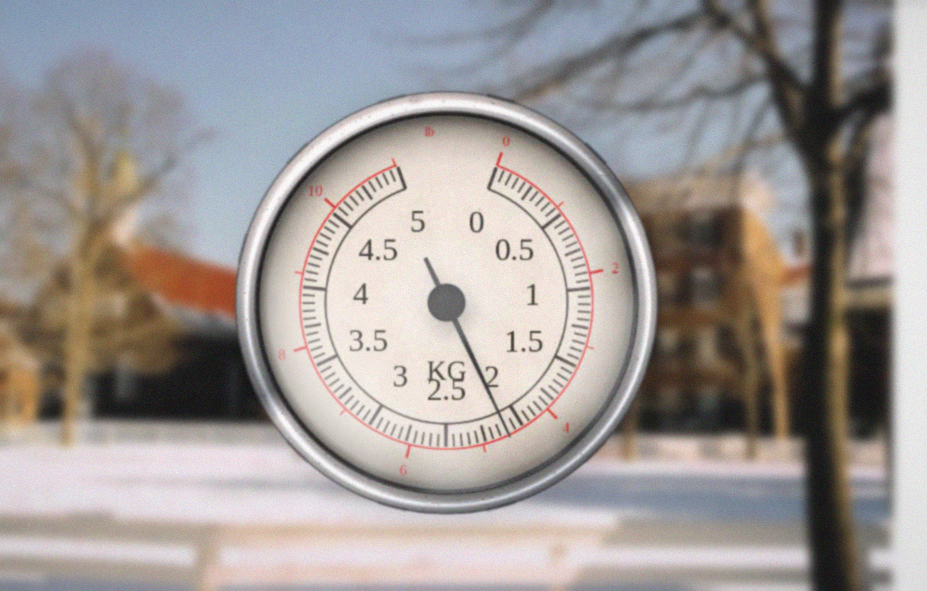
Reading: 2.1,kg
